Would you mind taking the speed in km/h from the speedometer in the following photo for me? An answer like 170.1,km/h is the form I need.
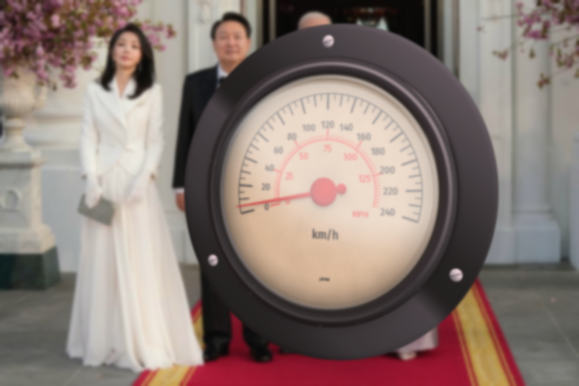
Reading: 5,km/h
